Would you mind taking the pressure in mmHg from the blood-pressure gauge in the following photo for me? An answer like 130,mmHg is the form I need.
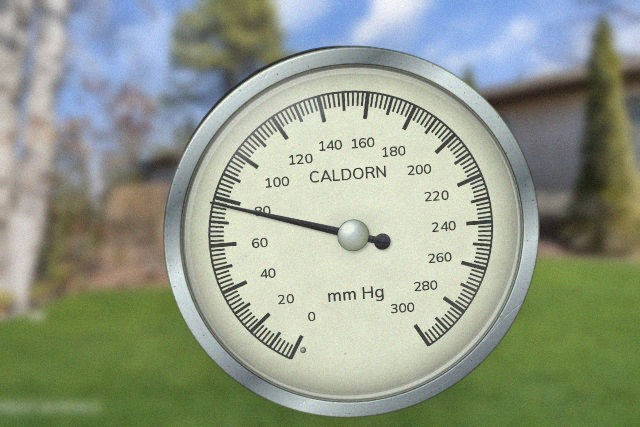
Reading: 78,mmHg
